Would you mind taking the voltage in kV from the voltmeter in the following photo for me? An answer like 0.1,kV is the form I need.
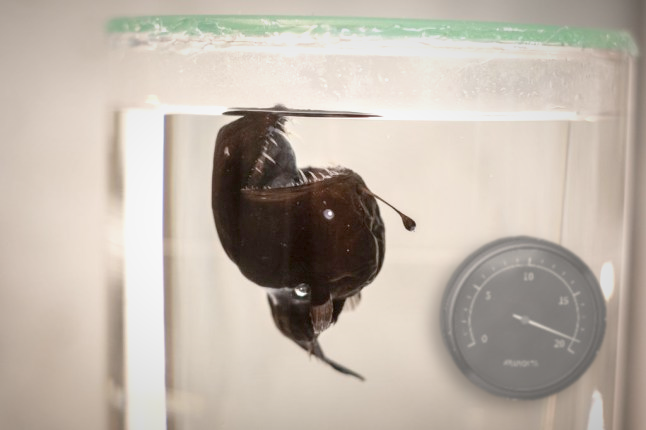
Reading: 19,kV
